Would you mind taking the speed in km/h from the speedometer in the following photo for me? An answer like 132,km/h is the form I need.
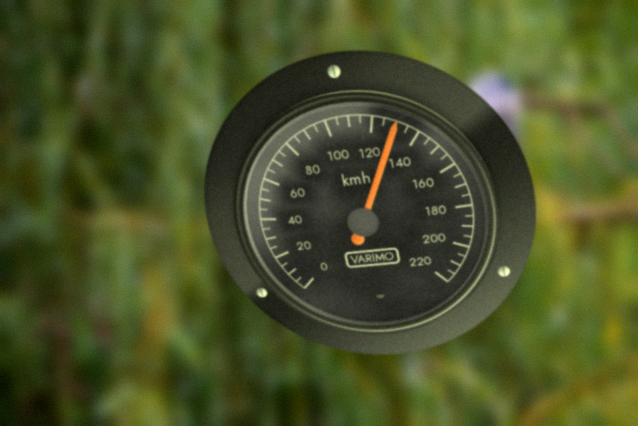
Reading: 130,km/h
